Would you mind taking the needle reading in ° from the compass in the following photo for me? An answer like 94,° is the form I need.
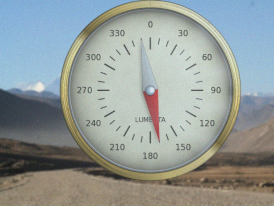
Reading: 170,°
